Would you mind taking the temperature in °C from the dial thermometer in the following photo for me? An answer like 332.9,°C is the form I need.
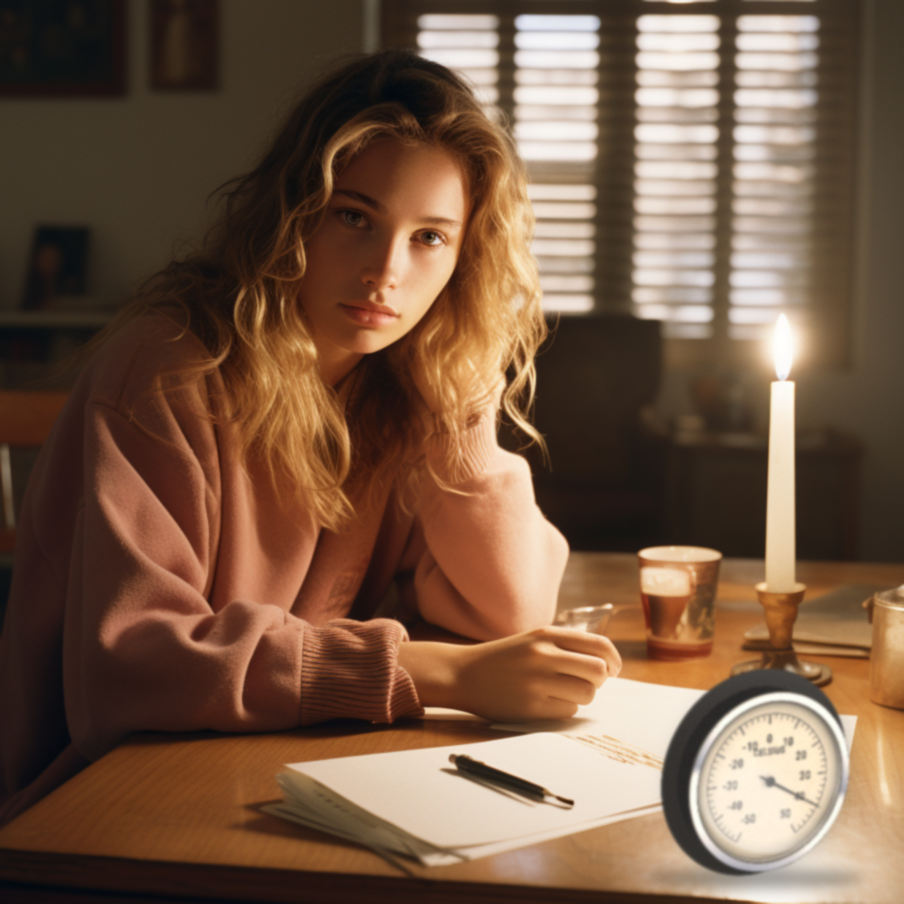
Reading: 40,°C
